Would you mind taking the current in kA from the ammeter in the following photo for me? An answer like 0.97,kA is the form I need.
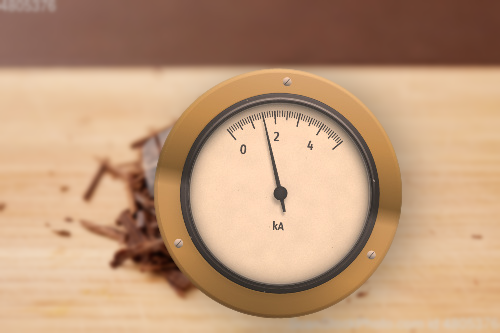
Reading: 1.5,kA
